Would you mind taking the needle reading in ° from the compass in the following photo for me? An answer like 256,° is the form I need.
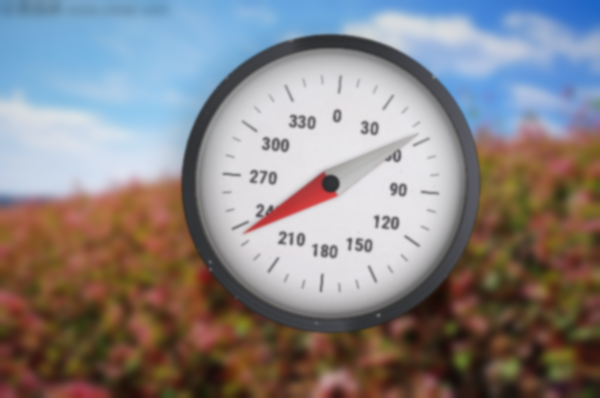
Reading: 235,°
